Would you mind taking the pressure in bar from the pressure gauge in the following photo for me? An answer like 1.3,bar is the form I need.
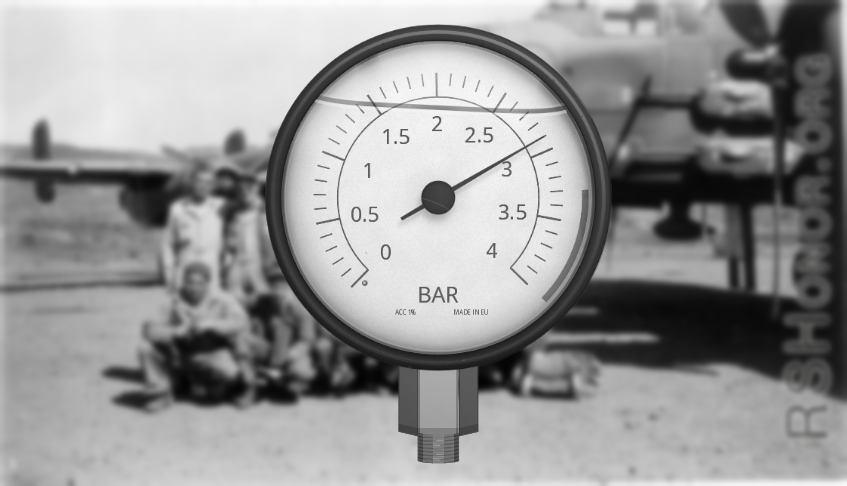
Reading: 2.9,bar
